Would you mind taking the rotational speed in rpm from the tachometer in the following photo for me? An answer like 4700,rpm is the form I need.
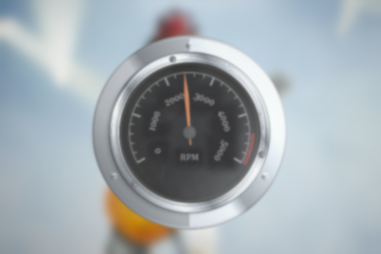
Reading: 2400,rpm
